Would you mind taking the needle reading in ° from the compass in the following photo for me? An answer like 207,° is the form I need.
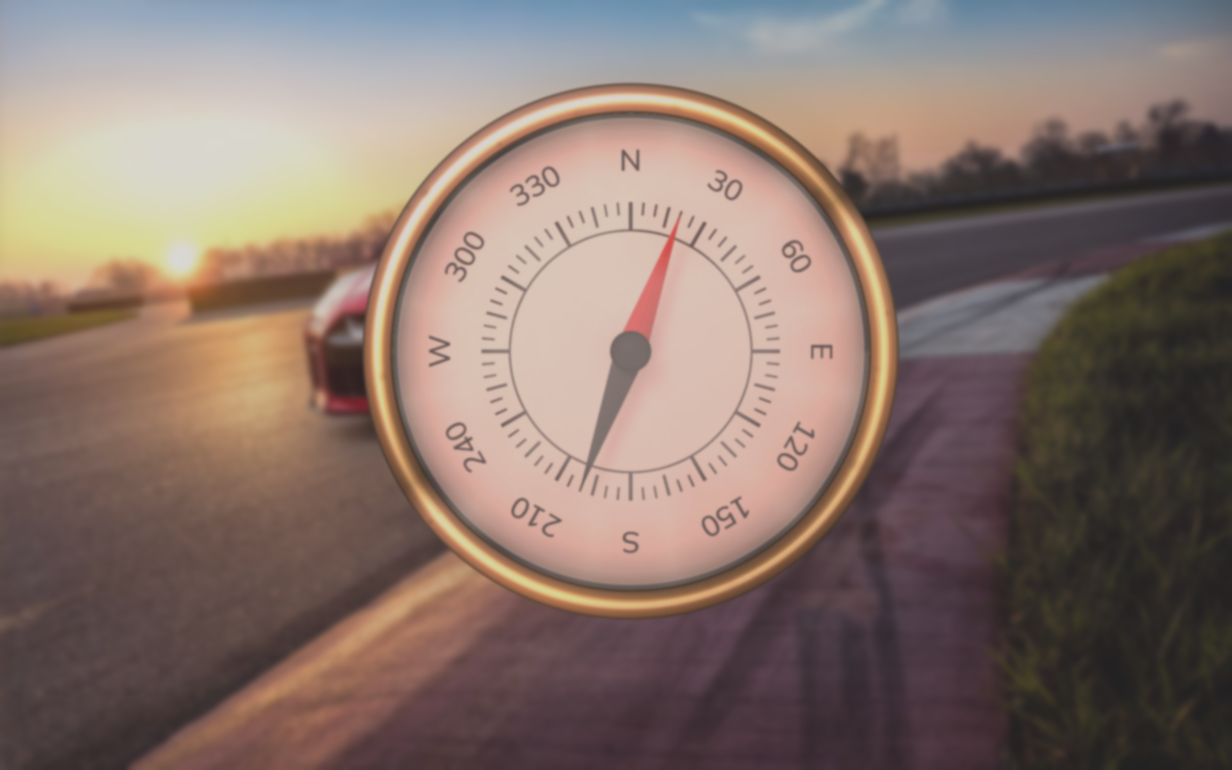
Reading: 20,°
